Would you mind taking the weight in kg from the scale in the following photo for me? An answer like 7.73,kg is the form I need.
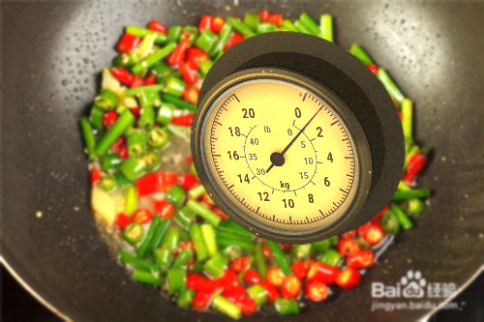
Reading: 1,kg
